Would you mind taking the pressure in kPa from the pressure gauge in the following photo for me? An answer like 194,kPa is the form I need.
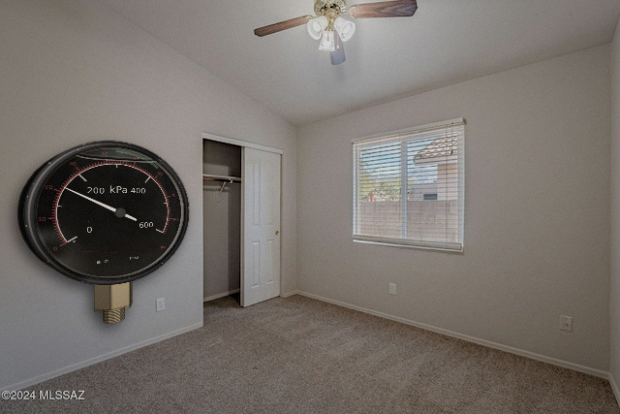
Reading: 150,kPa
